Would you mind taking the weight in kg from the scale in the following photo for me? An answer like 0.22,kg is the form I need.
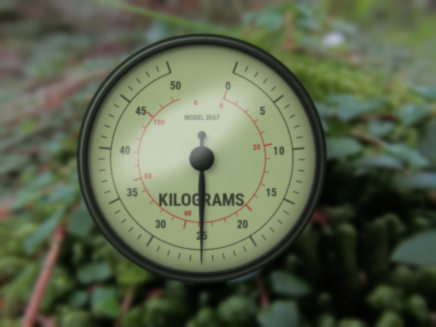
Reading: 25,kg
